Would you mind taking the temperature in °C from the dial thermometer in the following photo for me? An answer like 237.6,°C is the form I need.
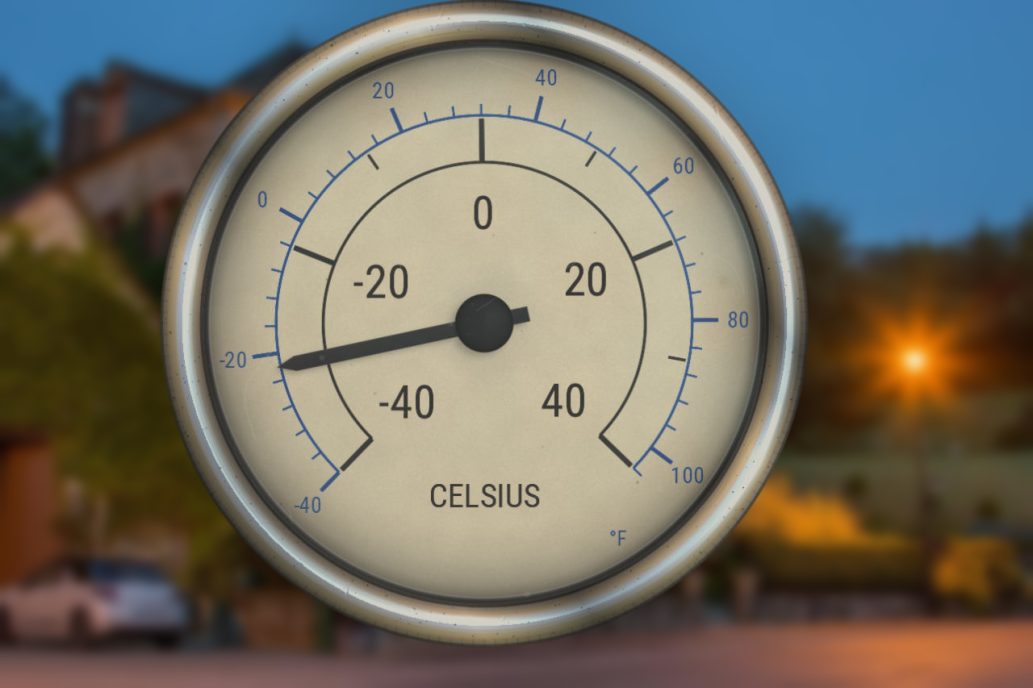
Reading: -30,°C
